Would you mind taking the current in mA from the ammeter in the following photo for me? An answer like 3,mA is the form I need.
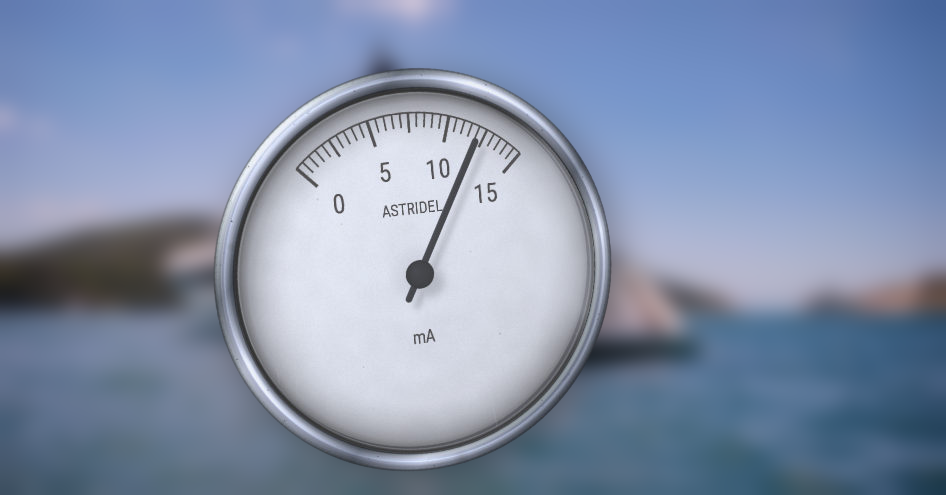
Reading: 12,mA
